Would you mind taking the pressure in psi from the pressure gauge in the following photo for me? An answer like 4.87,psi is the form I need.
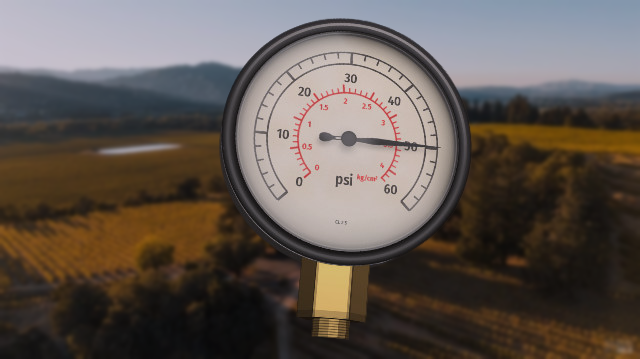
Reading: 50,psi
